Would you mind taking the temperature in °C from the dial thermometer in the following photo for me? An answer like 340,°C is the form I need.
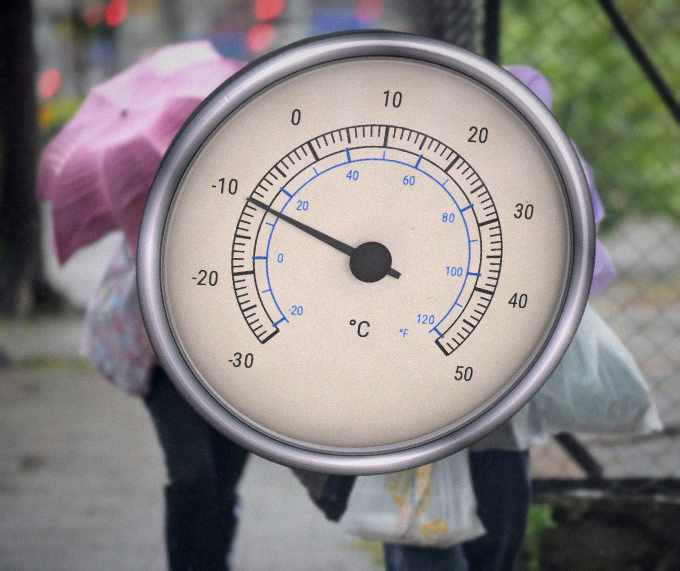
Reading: -10,°C
